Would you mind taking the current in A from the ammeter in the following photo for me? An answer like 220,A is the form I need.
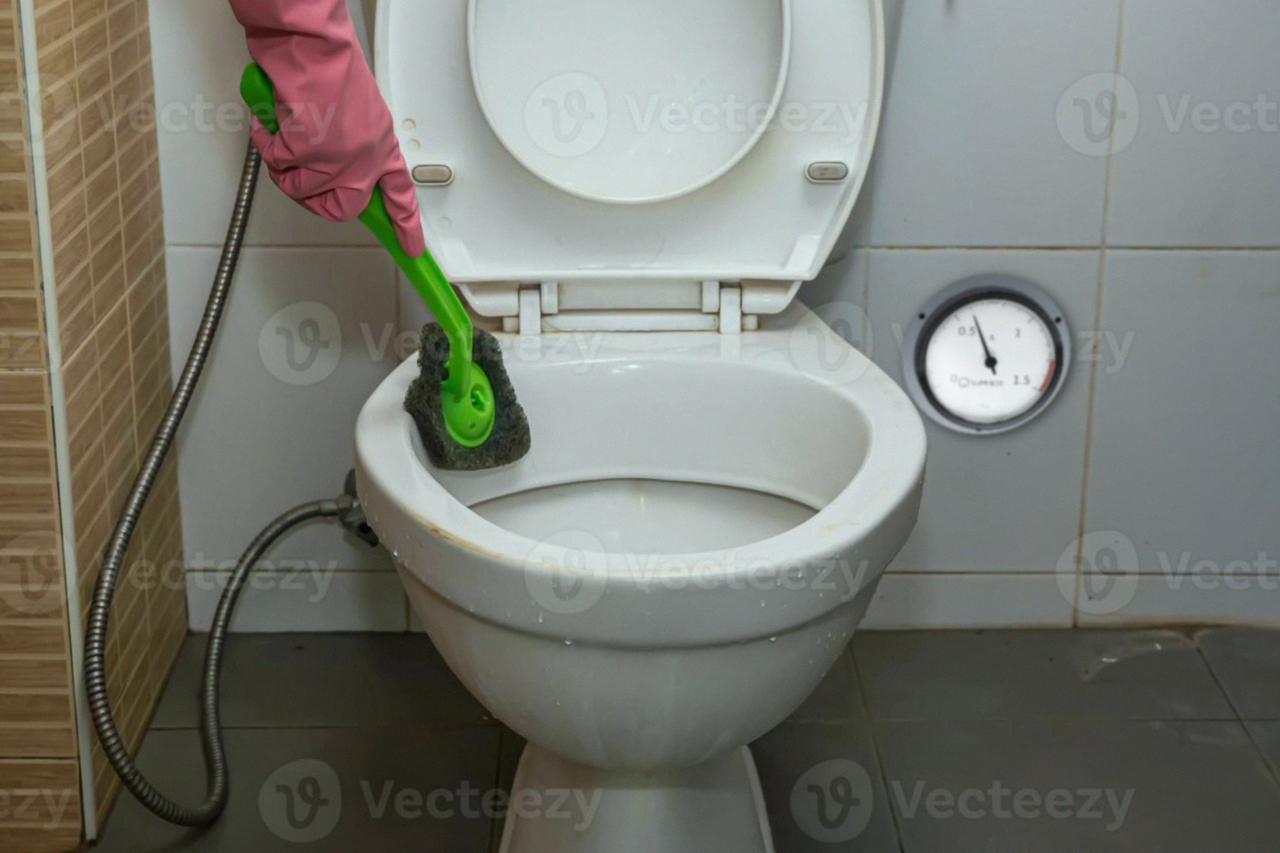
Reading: 0.6,A
